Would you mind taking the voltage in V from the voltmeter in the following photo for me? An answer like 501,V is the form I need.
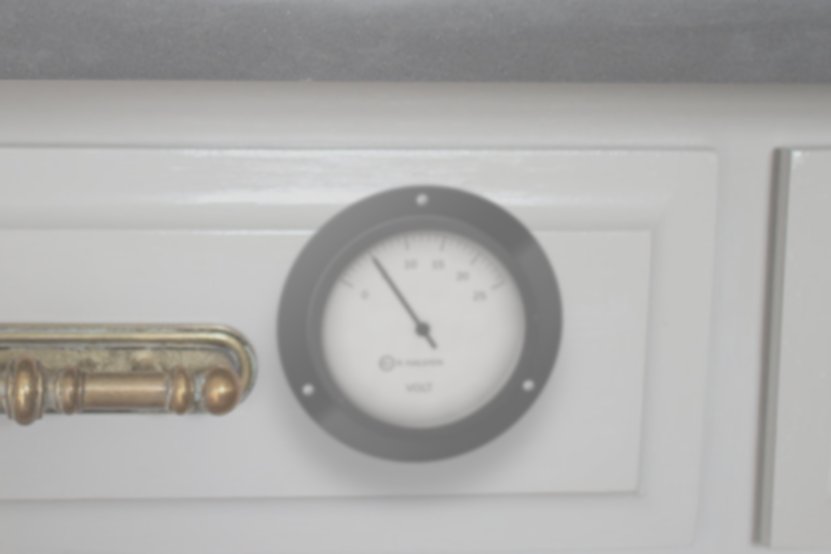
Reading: 5,V
